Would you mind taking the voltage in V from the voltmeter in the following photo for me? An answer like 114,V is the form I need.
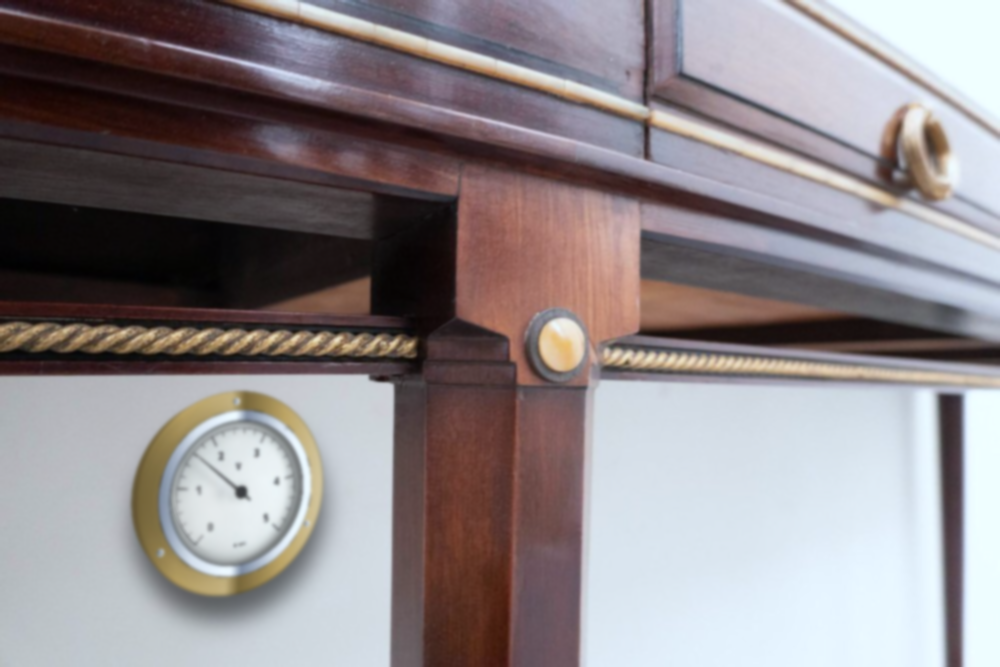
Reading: 1.6,V
